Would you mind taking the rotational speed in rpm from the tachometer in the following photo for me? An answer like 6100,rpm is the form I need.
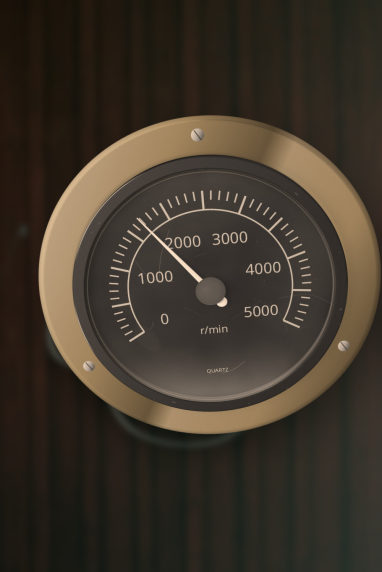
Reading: 1700,rpm
